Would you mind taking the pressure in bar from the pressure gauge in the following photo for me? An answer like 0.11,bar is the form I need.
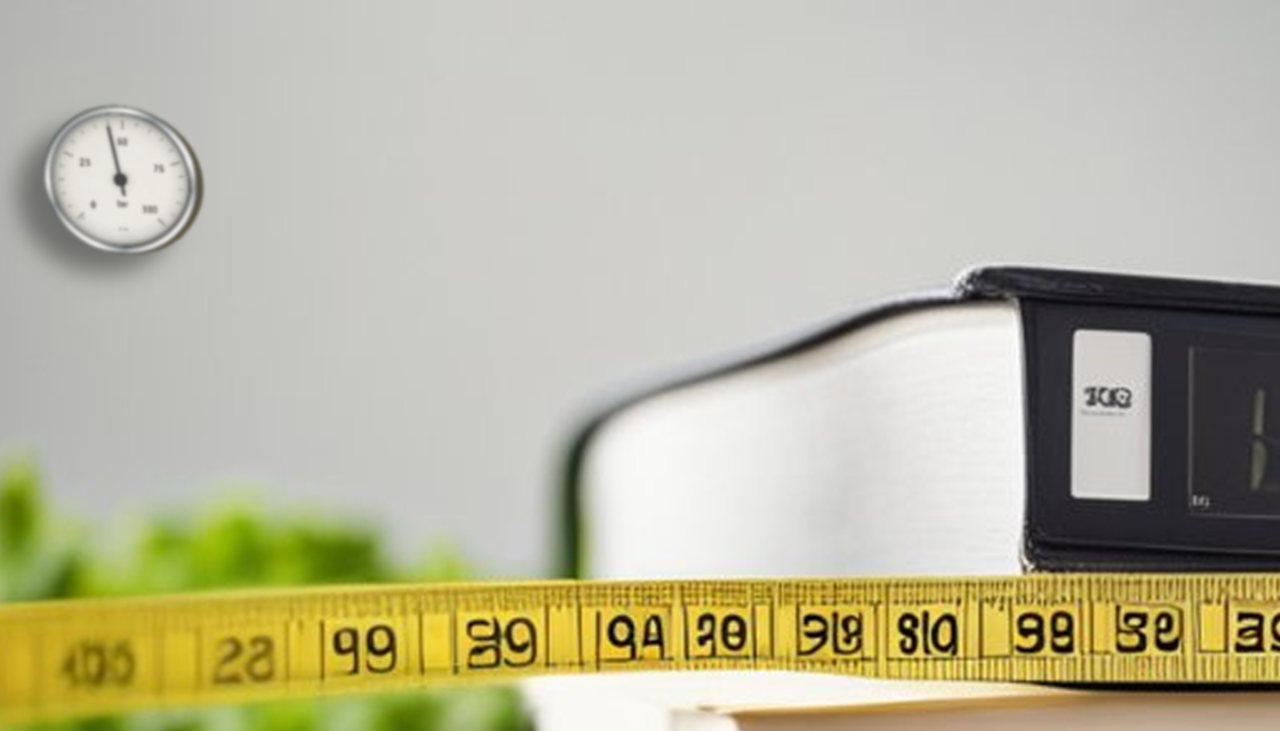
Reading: 45,bar
